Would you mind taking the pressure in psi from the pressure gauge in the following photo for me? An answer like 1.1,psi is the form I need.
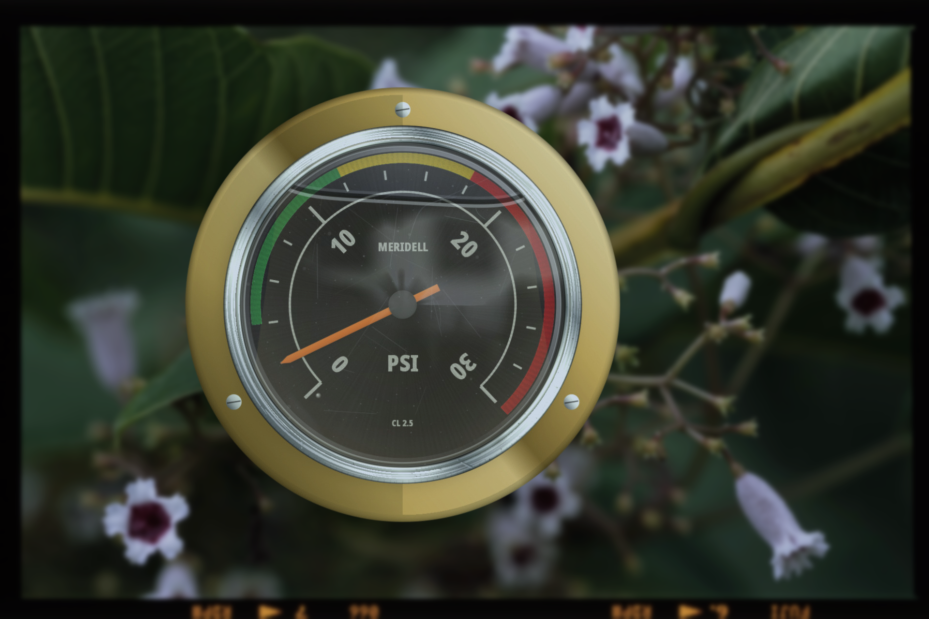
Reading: 2,psi
